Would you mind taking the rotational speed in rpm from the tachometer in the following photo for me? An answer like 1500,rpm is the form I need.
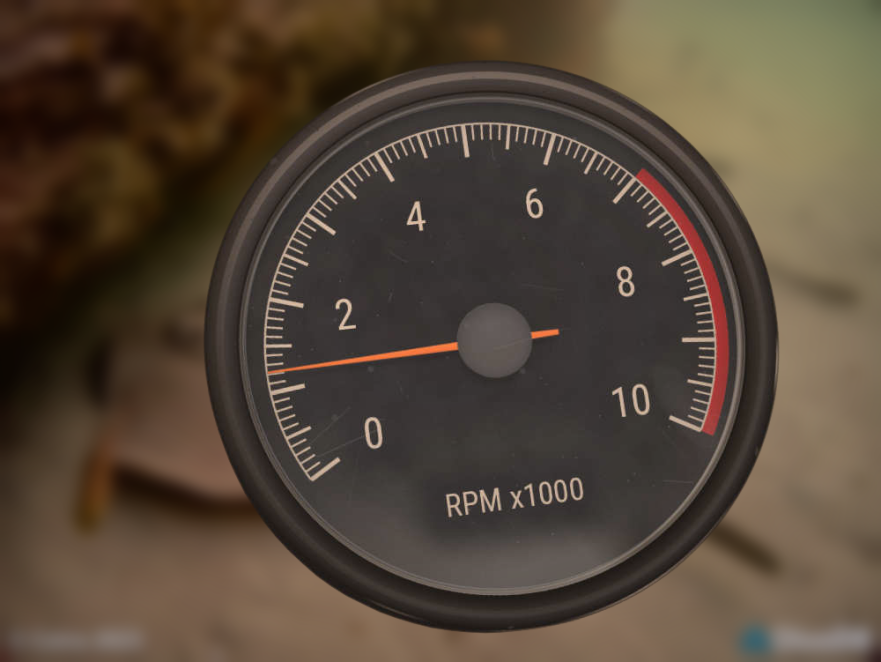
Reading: 1200,rpm
